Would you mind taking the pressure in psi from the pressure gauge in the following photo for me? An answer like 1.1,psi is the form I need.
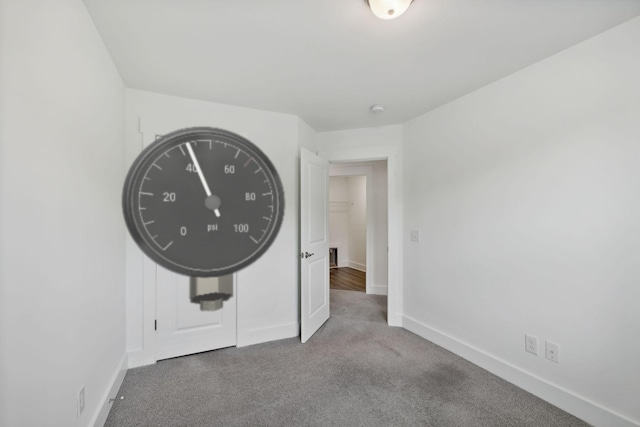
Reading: 42.5,psi
